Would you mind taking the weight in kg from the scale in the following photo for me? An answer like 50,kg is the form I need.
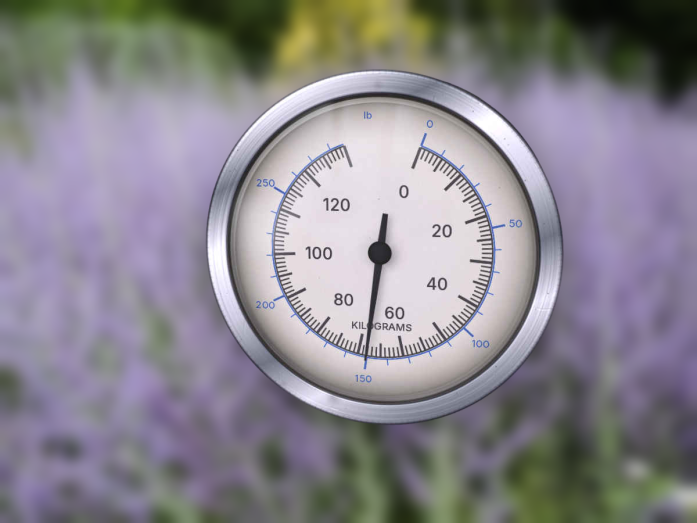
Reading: 68,kg
